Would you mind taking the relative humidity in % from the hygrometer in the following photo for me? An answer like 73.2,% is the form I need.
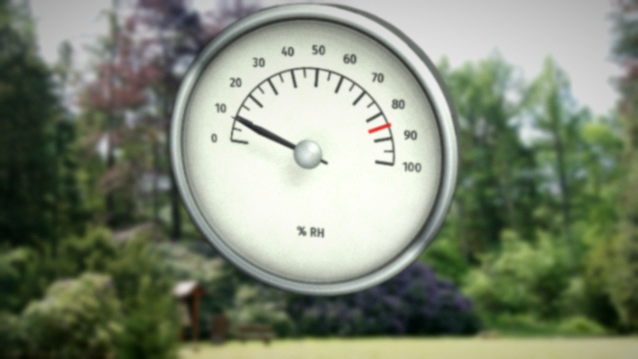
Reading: 10,%
